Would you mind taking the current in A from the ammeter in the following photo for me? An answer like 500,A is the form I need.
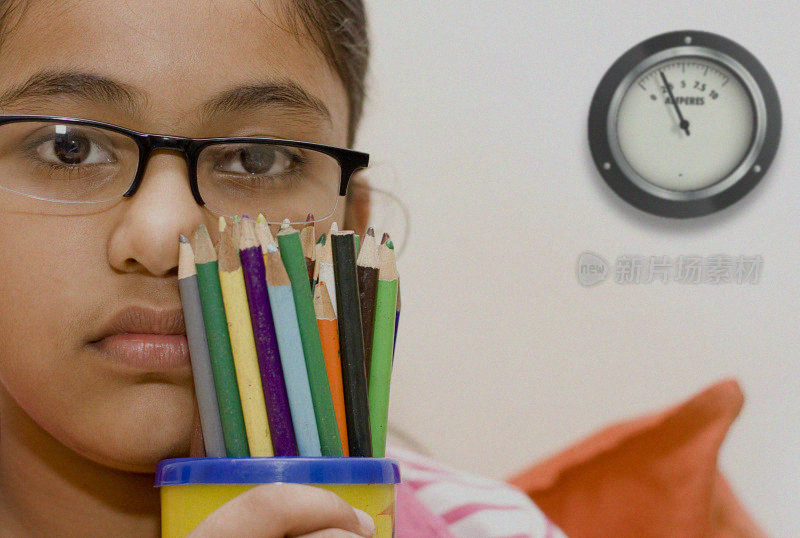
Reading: 2.5,A
